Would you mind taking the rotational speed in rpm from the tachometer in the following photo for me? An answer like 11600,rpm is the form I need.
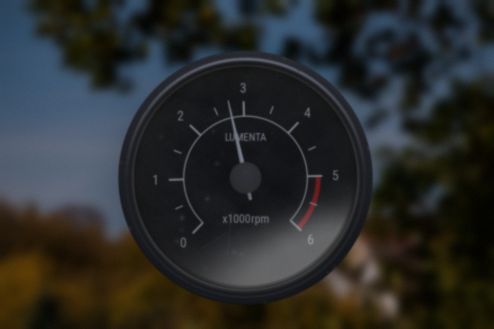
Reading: 2750,rpm
